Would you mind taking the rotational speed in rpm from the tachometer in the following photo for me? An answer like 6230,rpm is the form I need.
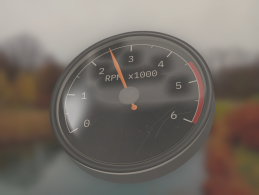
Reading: 2500,rpm
